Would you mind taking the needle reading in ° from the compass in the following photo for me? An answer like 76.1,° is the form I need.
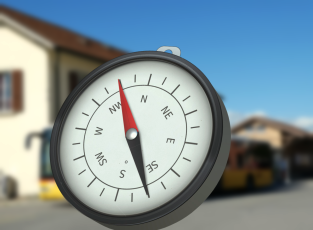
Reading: 330,°
